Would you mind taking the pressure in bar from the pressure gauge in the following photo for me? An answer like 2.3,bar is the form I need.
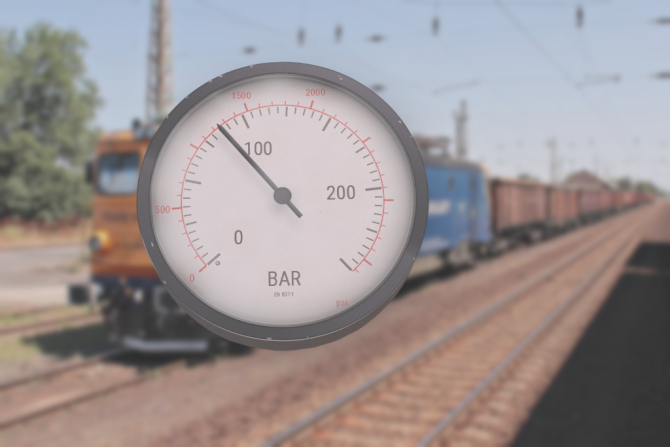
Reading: 85,bar
